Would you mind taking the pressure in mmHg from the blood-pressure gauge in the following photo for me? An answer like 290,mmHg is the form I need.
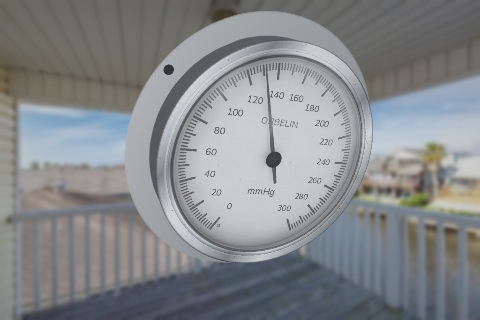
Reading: 130,mmHg
